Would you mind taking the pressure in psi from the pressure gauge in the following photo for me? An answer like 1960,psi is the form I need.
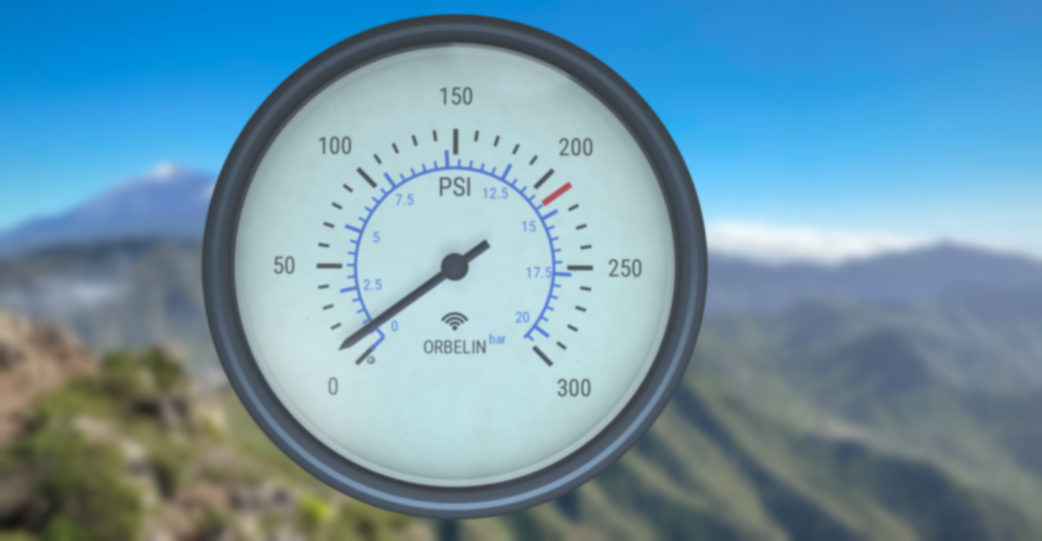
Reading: 10,psi
